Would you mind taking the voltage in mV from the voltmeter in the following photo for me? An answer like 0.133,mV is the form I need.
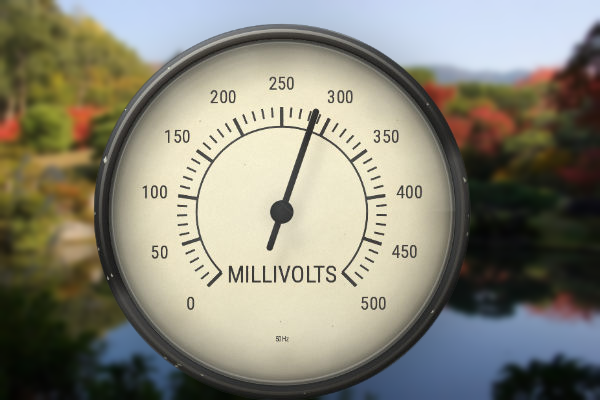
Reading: 285,mV
